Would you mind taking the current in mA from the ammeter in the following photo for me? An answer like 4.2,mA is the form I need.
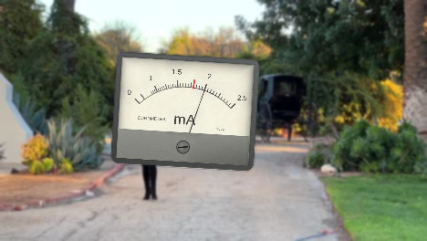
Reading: 2,mA
